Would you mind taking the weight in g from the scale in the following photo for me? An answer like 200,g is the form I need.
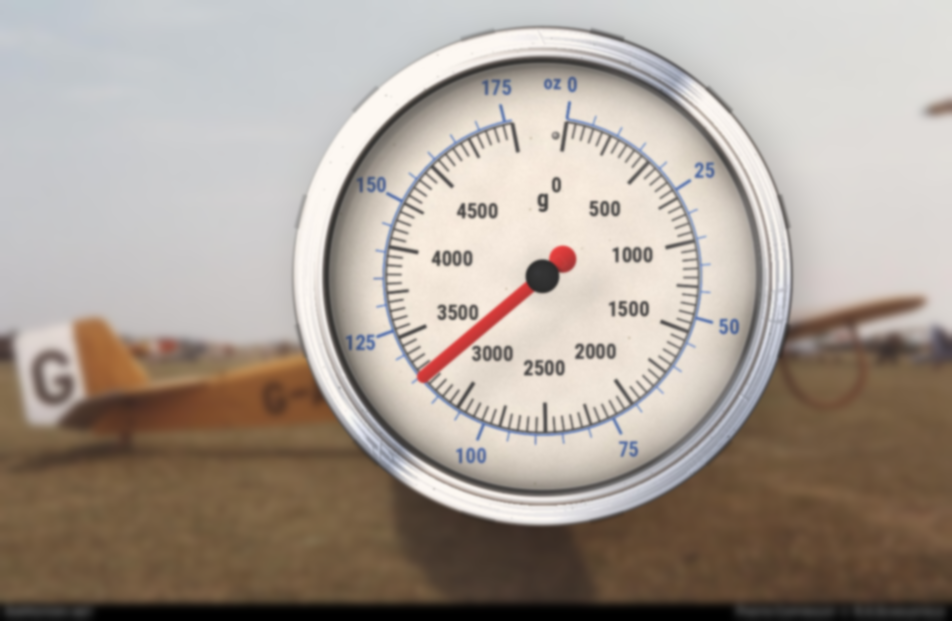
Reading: 3250,g
